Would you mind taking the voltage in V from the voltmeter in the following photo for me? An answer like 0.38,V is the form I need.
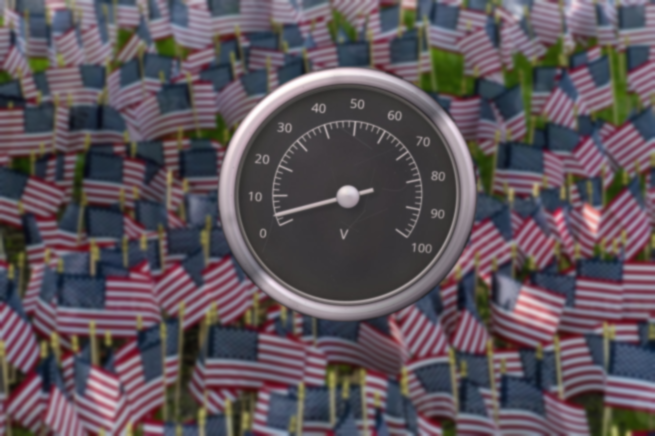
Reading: 4,V
